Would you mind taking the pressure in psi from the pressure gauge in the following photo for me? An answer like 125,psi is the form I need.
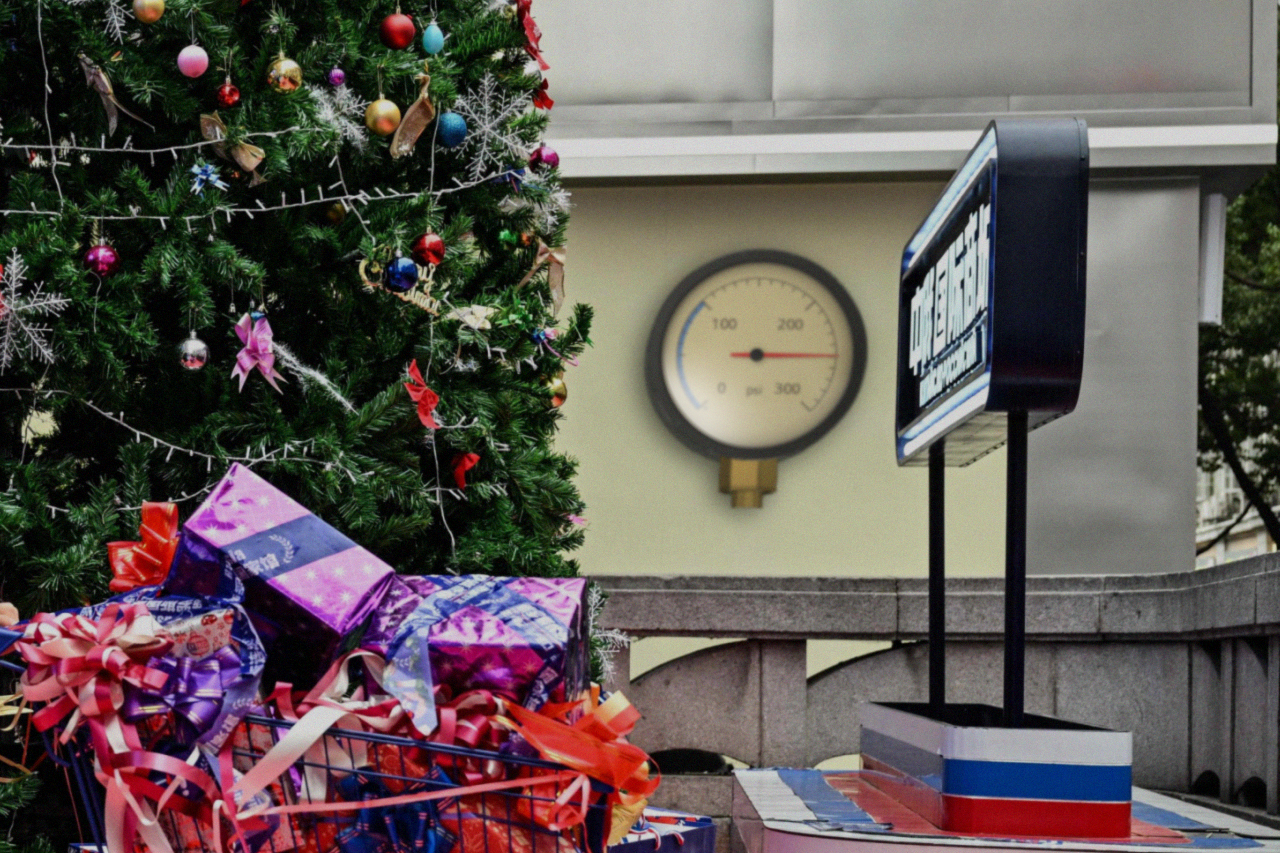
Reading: 250,psi
